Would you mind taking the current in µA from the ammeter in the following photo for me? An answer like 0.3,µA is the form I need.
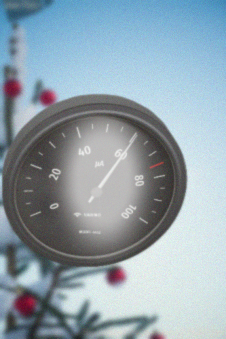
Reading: 60,µA
